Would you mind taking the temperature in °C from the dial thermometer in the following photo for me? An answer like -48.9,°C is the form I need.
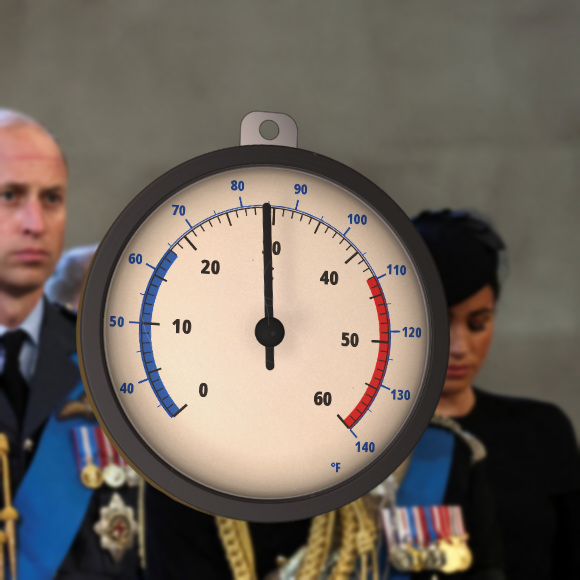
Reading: 29,°C
